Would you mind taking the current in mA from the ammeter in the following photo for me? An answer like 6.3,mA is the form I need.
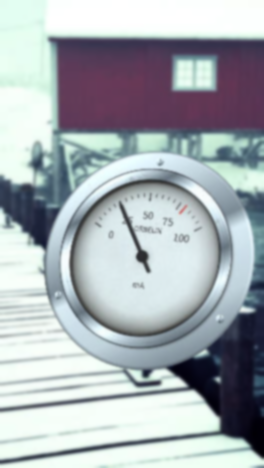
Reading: 25,mA
